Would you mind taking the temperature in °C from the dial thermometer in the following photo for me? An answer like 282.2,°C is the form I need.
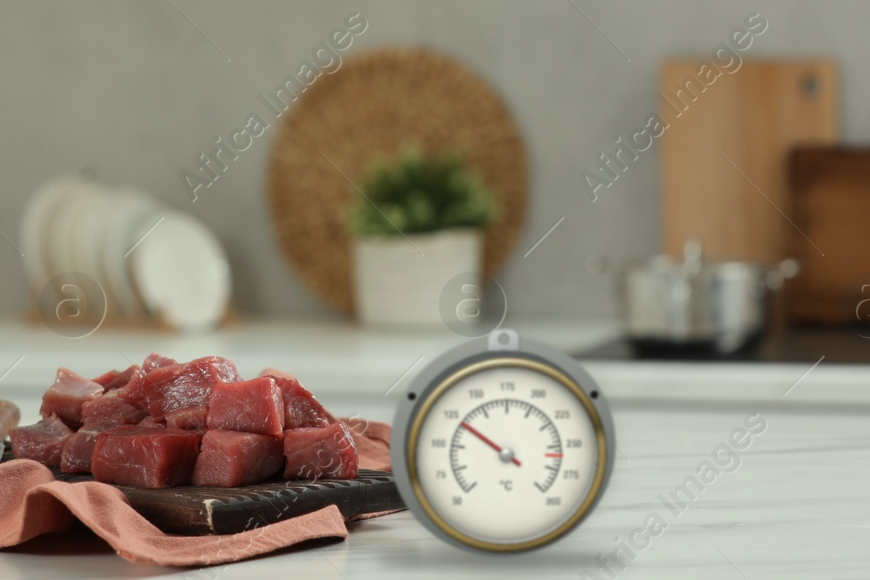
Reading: 125,°C
